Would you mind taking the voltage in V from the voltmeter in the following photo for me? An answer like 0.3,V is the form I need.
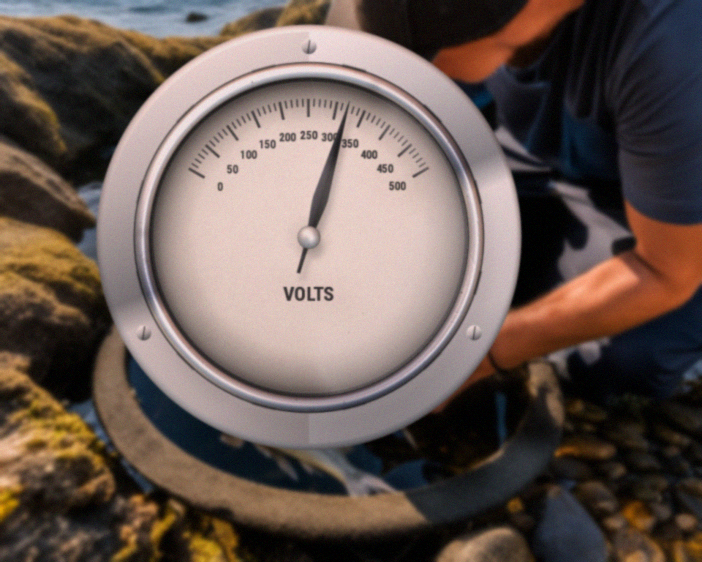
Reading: 320,V
